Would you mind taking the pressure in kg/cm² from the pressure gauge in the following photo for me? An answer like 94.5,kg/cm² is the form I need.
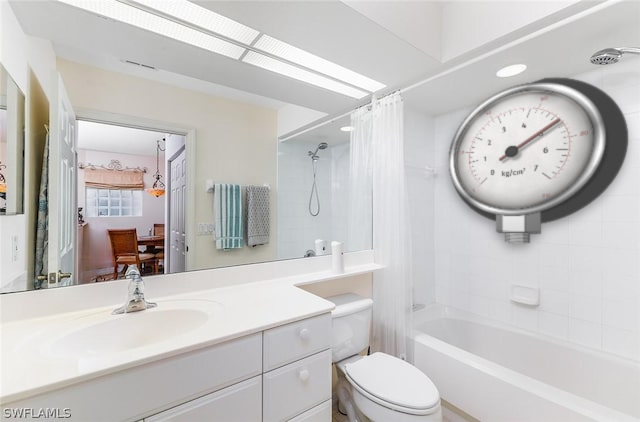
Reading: 5,kg/cm²
